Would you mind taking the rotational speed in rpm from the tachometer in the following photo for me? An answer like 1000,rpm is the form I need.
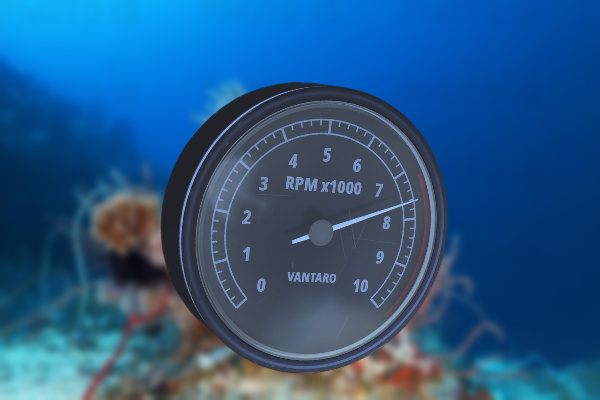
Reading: 7600,rpm
